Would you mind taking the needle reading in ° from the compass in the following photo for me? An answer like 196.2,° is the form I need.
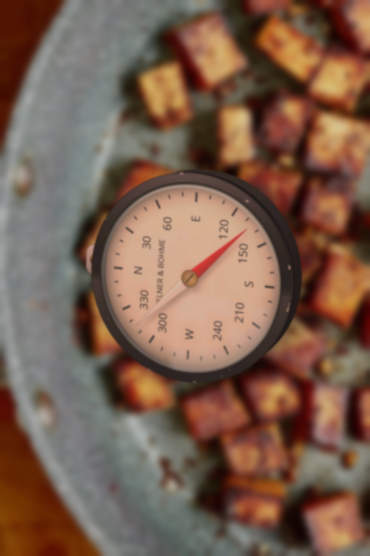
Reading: 135,°
